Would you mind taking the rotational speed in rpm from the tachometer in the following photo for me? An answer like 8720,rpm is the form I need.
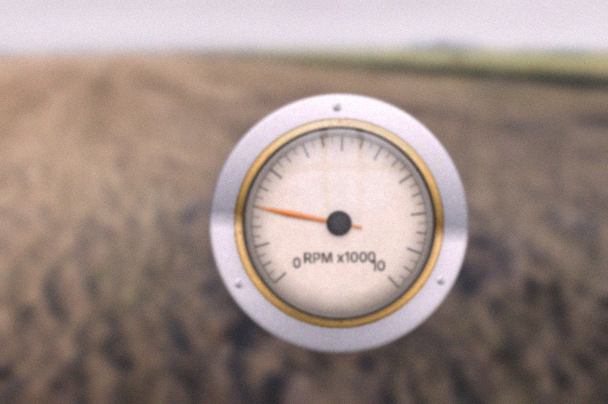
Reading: 2000,rpm
